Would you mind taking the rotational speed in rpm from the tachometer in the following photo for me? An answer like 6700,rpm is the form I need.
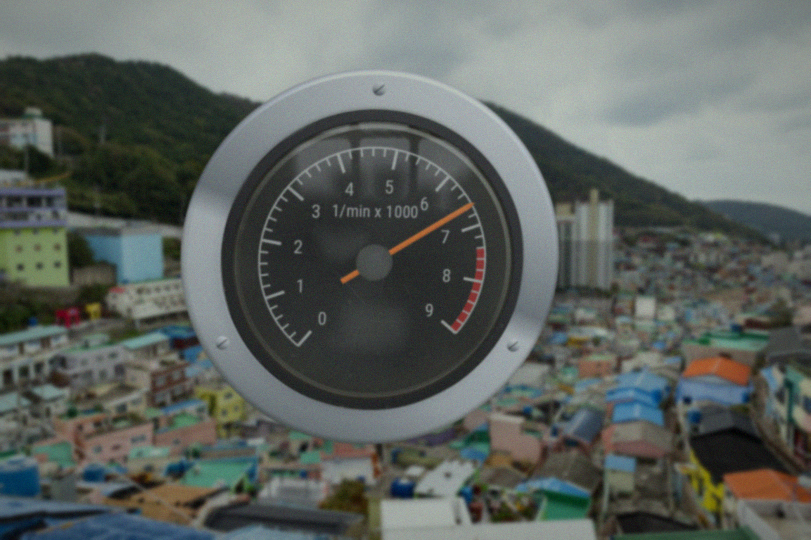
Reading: 6600,rpm
